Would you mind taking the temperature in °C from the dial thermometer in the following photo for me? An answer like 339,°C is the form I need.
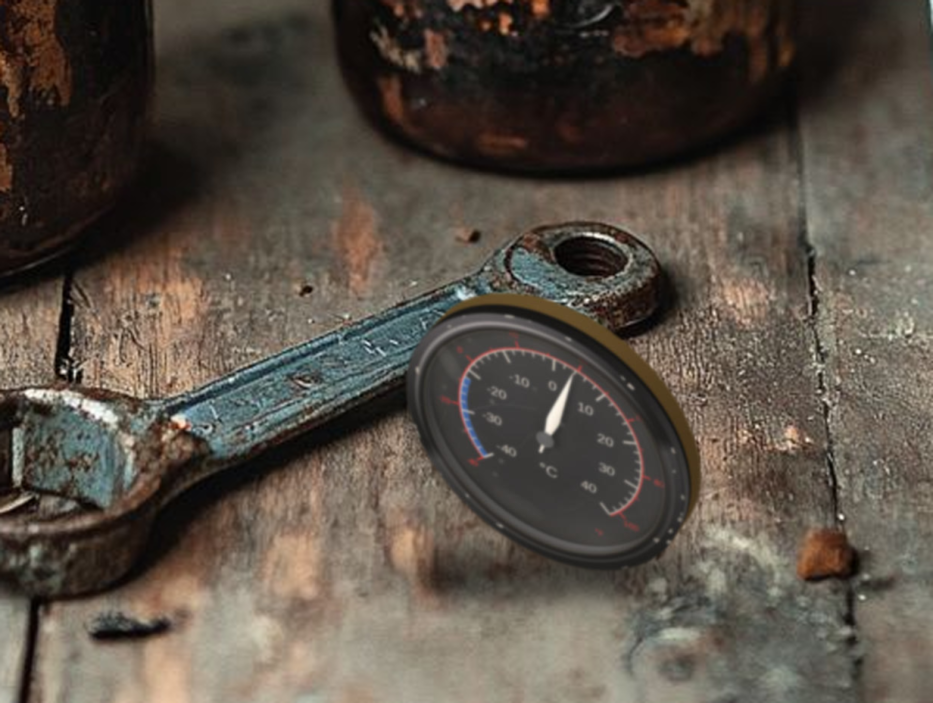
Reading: 4,°C
